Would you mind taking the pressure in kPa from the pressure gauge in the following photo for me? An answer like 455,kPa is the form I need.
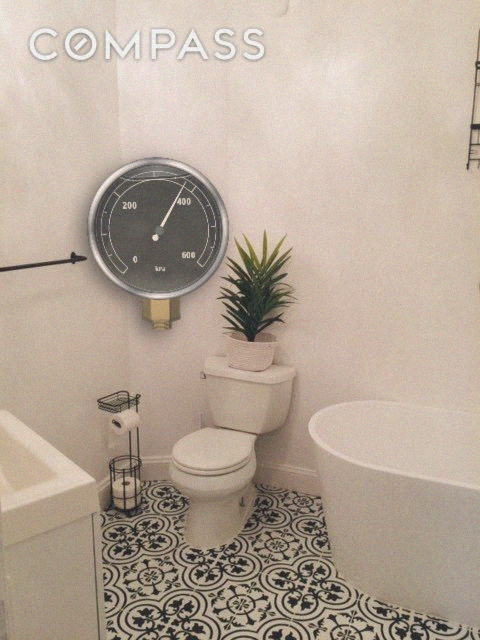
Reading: 375,kPa
